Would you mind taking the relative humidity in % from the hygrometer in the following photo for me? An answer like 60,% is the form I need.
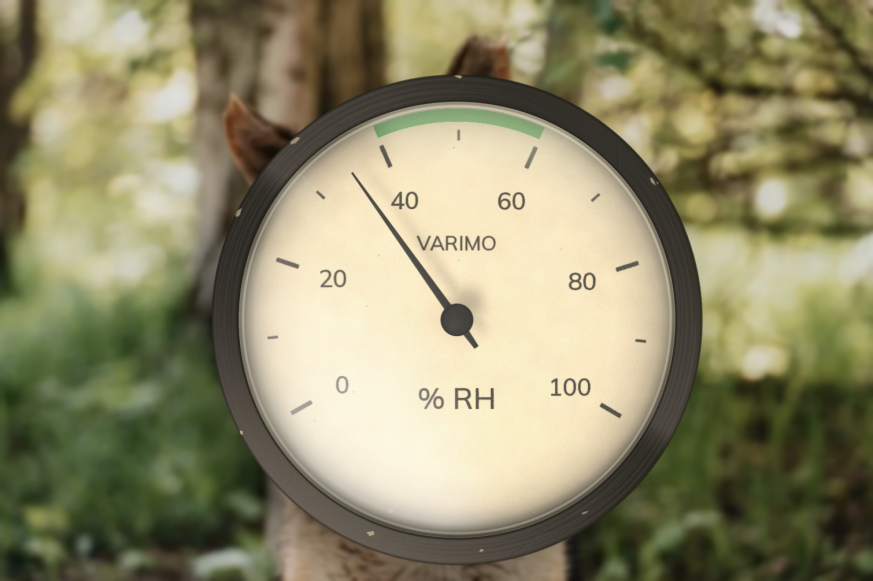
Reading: 35,%
